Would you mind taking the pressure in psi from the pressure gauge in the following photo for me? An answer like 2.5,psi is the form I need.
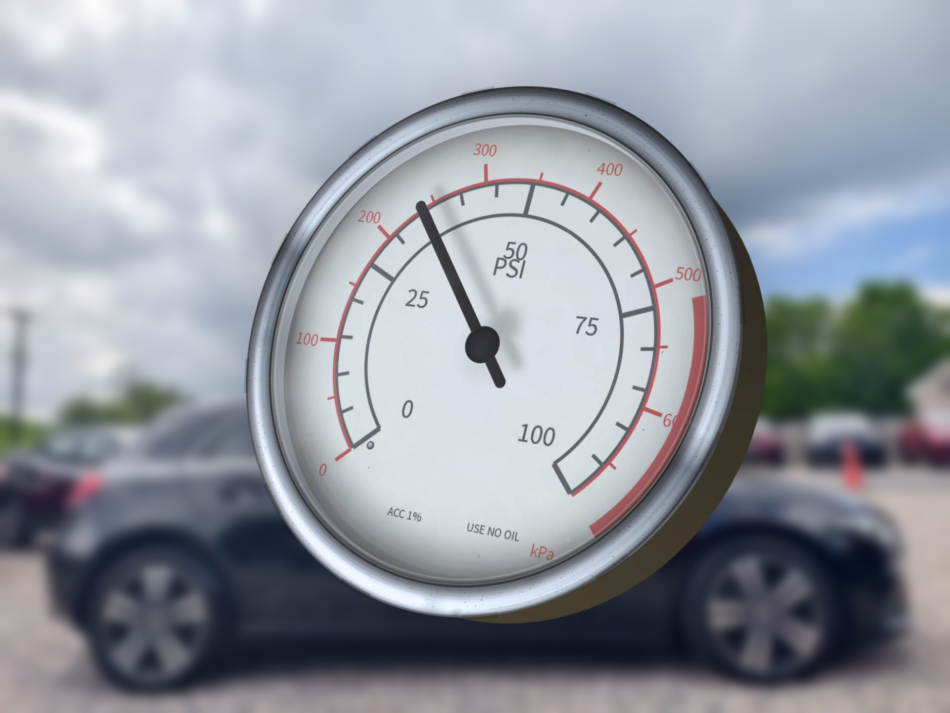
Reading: 35,psi
